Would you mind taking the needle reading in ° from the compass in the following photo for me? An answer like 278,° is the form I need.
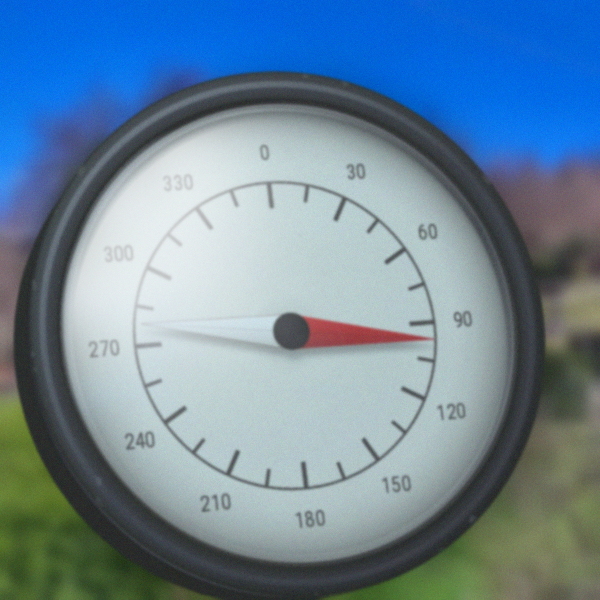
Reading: 97.5,°
